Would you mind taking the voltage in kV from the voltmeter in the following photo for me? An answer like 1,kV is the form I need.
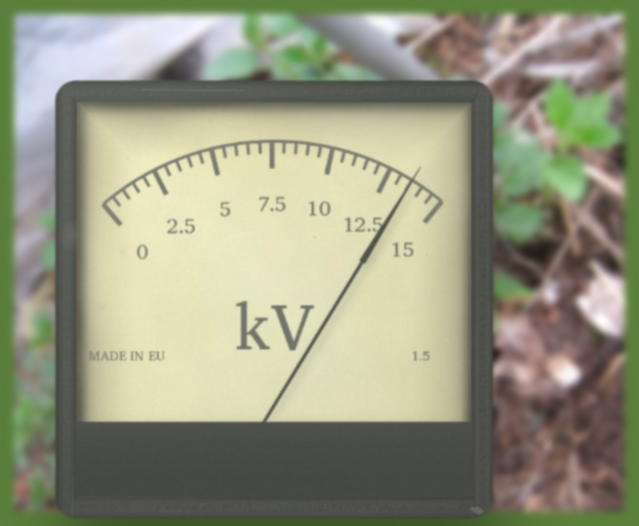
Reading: 13.5,kV
